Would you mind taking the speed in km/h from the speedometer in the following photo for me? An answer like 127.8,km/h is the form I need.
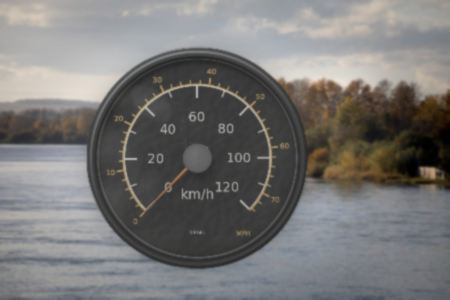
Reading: 0,km/h
